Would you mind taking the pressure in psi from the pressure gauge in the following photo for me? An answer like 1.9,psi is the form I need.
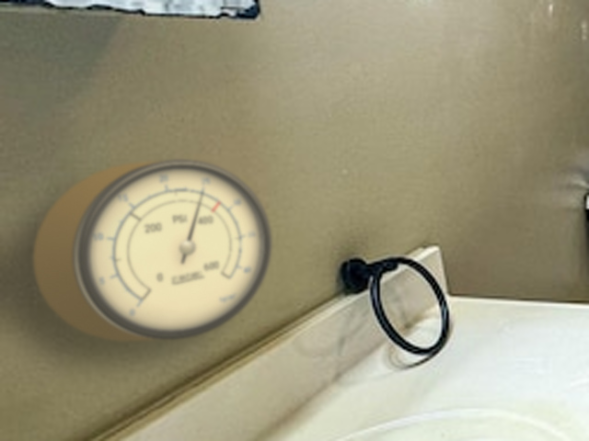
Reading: 350,psi
